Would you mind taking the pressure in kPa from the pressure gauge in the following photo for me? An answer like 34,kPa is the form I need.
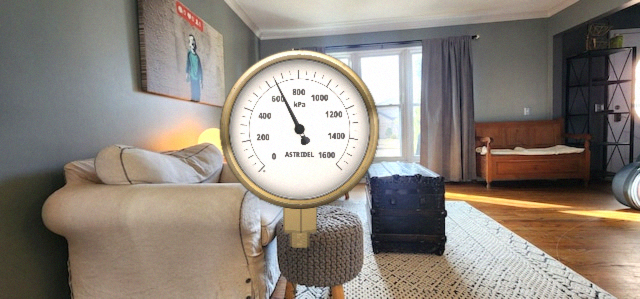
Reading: 650,kPa
